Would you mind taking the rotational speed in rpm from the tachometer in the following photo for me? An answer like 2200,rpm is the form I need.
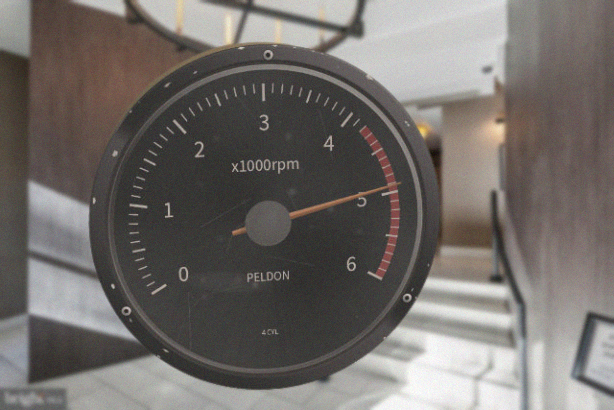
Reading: 4900,rpm
